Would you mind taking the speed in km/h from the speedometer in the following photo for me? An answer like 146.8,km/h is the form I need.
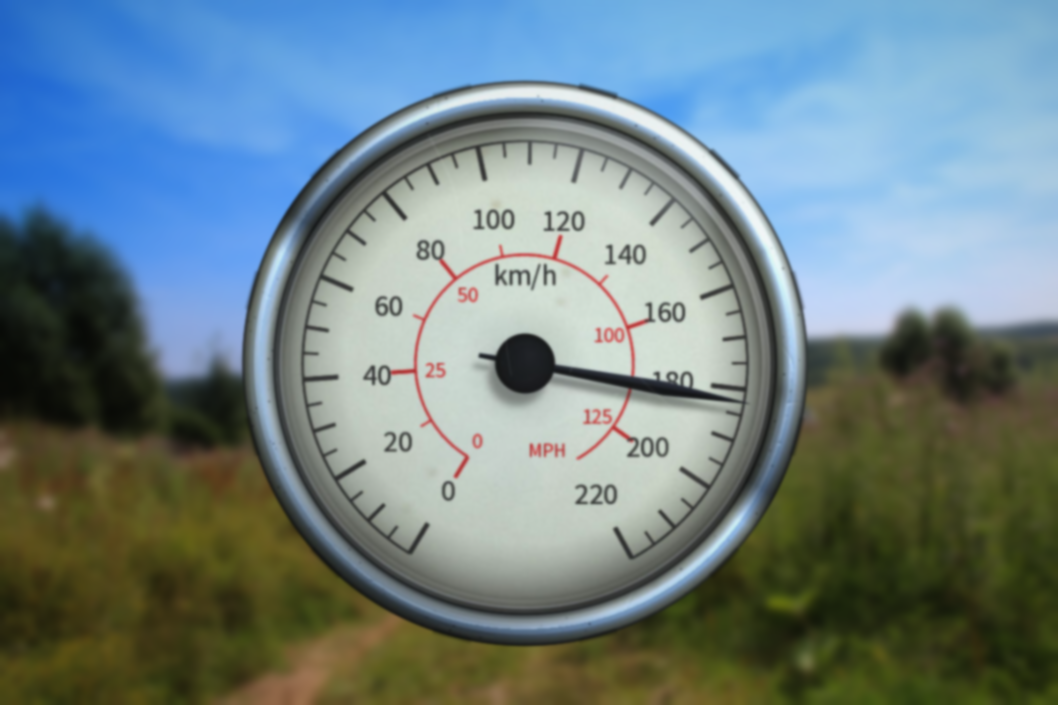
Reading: 182.5,km/h
